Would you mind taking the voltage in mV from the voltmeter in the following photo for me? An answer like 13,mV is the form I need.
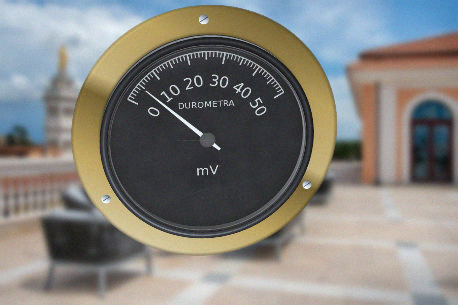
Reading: 5,mV
